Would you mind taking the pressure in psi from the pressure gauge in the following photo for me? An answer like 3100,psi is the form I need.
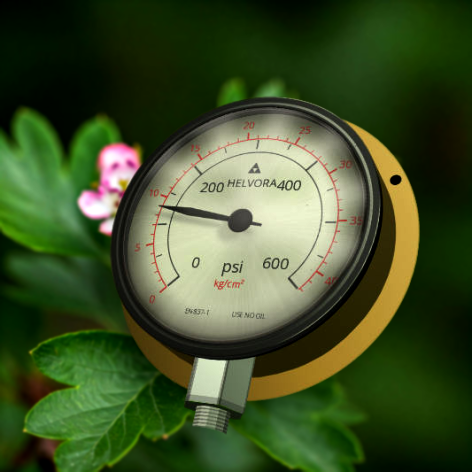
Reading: 125,psi
